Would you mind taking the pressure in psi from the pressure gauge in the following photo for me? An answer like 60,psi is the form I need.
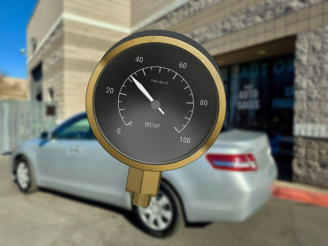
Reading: 32.5,psi
